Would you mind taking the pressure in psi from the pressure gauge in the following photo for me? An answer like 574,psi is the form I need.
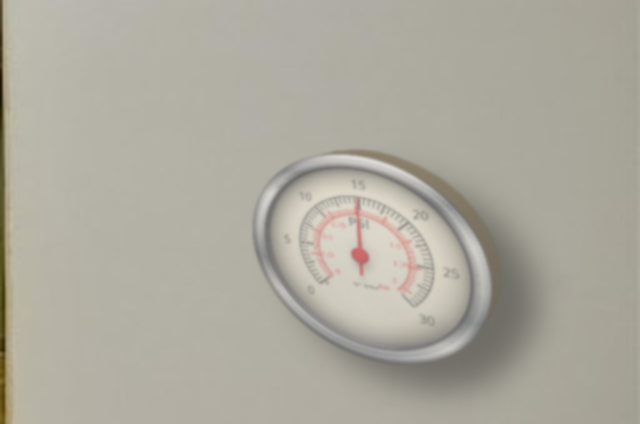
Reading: 15,psi
